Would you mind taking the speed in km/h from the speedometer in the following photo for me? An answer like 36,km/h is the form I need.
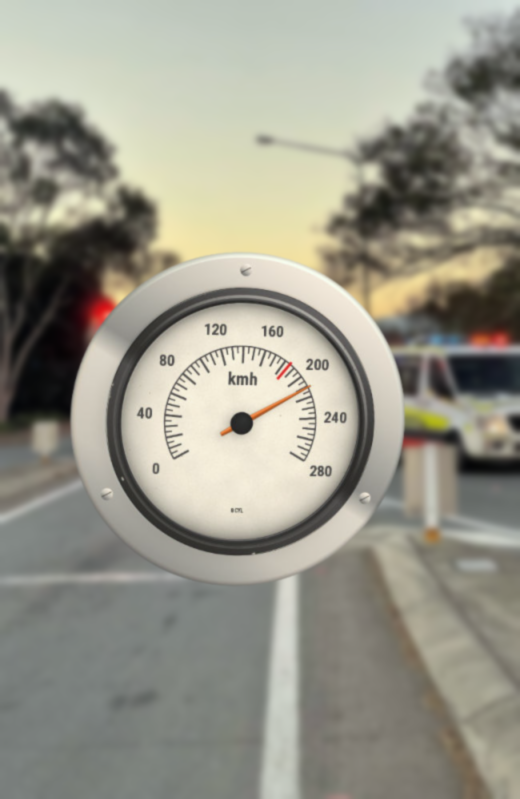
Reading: 210,km/h
